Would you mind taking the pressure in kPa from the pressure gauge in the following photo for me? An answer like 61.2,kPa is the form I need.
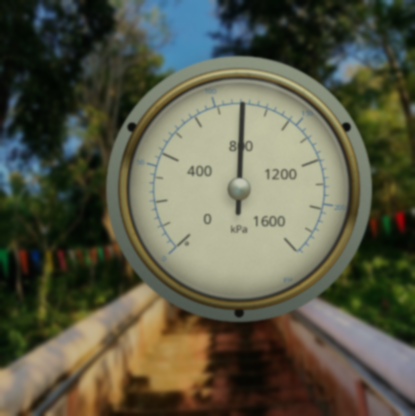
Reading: 800,kPa
